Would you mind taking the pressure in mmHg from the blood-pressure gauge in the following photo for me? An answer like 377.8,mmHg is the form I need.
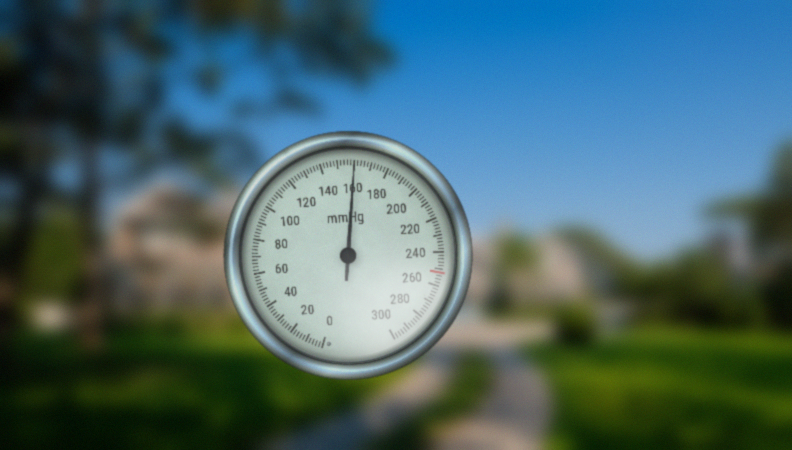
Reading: 160,mmHg
